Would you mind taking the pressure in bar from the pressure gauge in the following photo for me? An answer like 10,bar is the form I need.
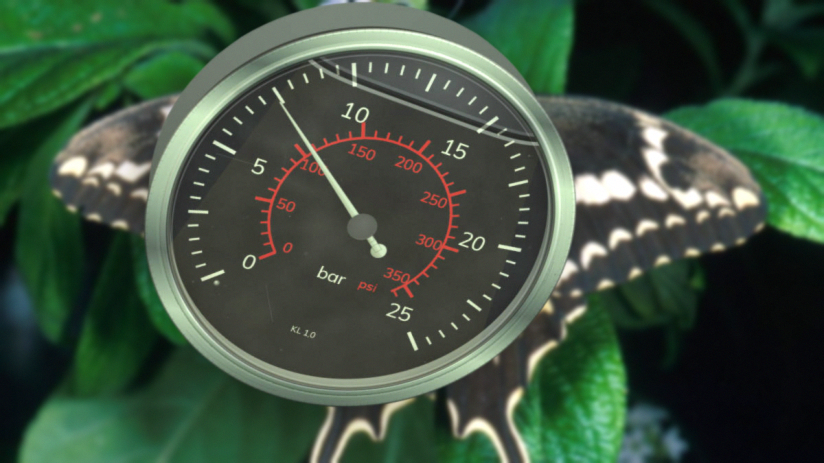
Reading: 7.5,bar
